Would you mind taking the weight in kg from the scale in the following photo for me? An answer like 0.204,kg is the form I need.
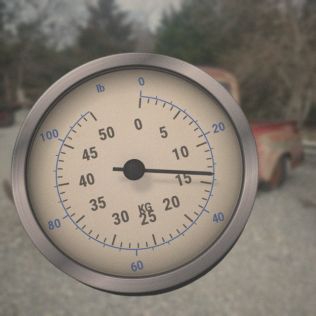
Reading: 14,kg
